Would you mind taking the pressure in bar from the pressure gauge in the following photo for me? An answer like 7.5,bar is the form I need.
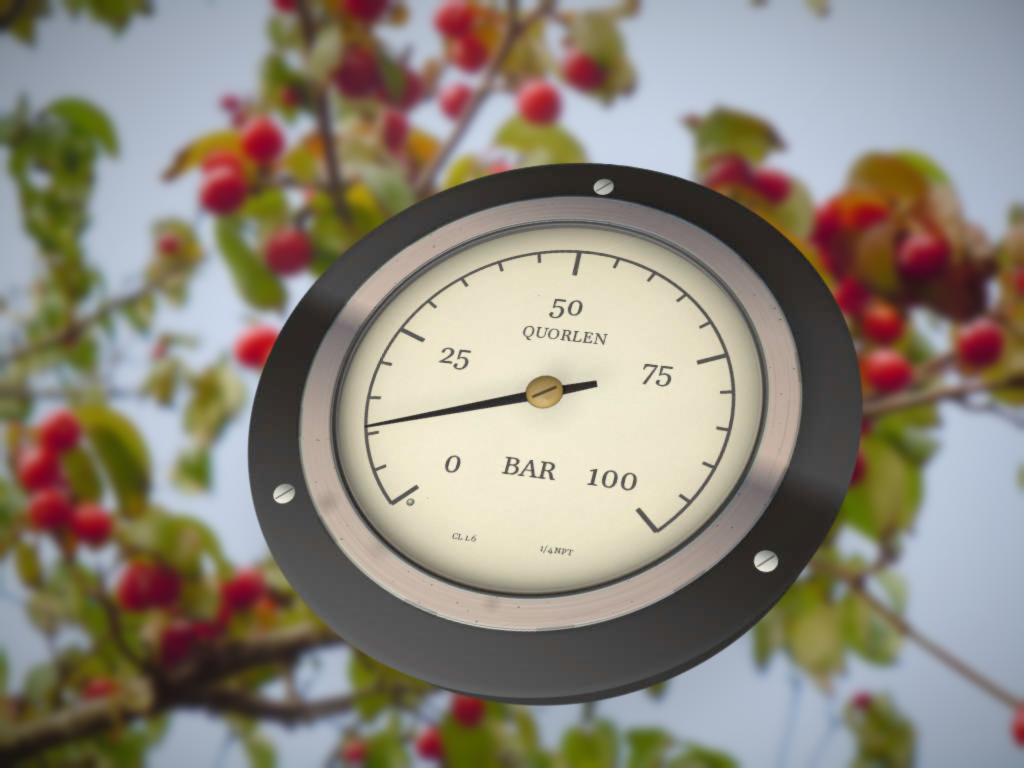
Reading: 10,bar
